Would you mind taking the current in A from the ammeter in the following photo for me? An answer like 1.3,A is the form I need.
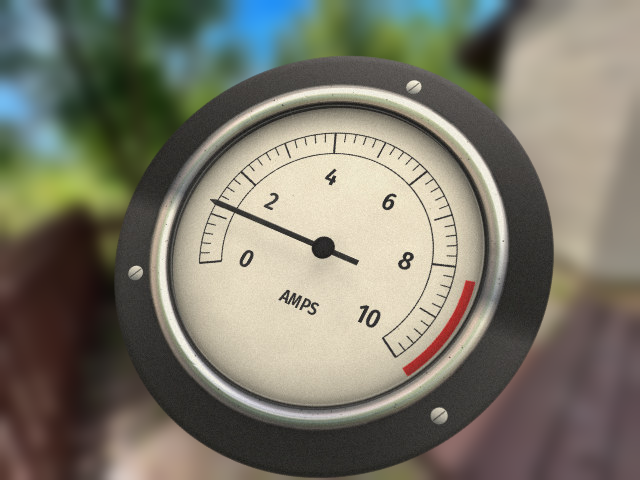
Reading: 1.2,A
